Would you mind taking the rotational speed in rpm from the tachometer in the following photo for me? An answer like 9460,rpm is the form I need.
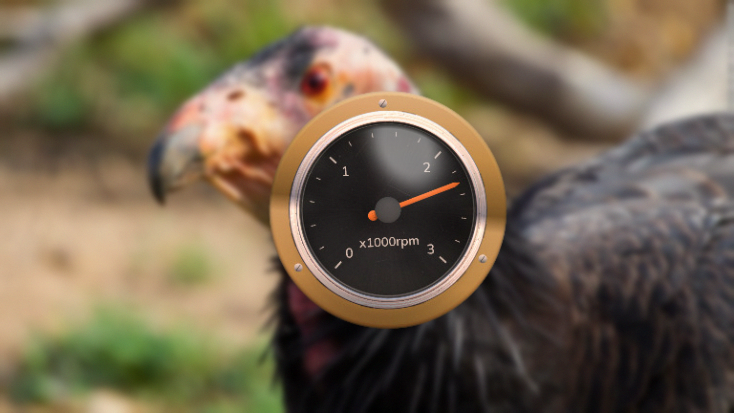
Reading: 2300,rpm
